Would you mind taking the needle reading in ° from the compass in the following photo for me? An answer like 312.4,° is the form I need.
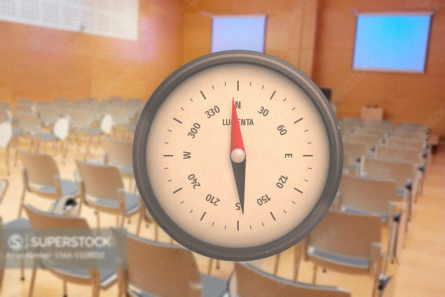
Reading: 355,°
